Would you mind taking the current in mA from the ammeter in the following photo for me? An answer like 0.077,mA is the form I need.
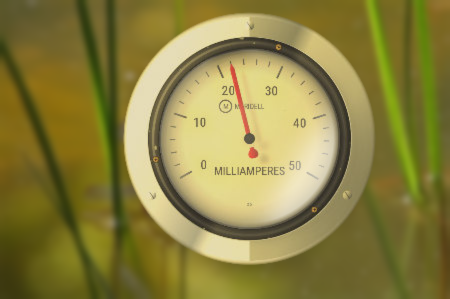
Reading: 22,mA
